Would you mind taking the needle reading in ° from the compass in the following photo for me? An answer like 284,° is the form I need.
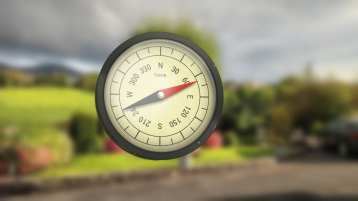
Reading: 67.5,°
